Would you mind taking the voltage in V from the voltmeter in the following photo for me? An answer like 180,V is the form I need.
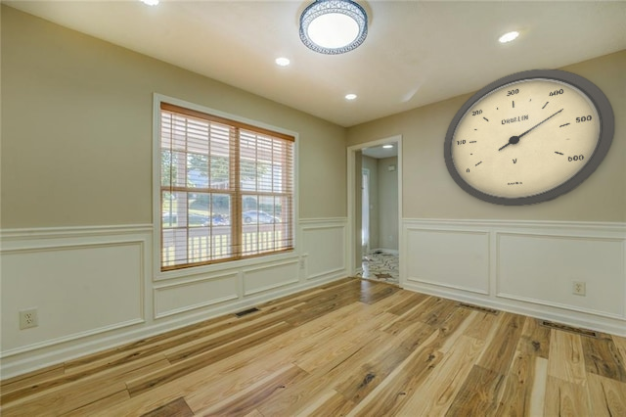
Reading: 450,V
